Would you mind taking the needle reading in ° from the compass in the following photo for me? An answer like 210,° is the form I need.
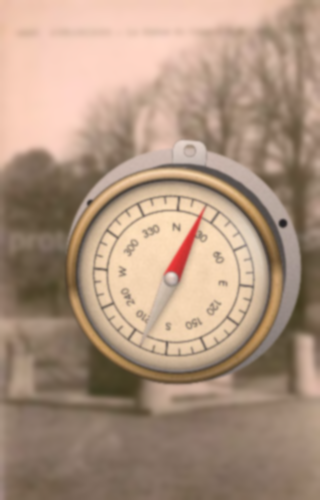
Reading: 20,°
